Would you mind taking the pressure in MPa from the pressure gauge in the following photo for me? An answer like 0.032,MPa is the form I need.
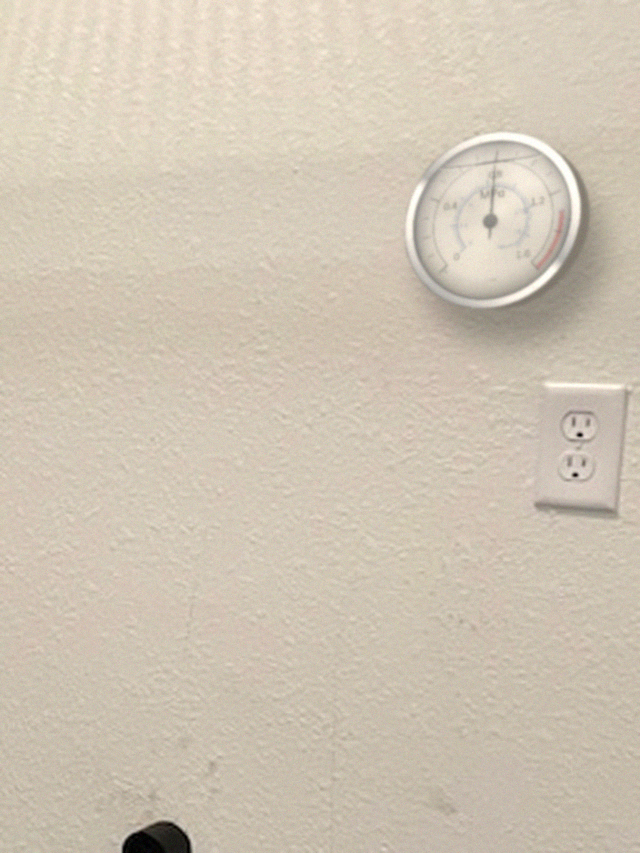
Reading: 0.8,MPa
